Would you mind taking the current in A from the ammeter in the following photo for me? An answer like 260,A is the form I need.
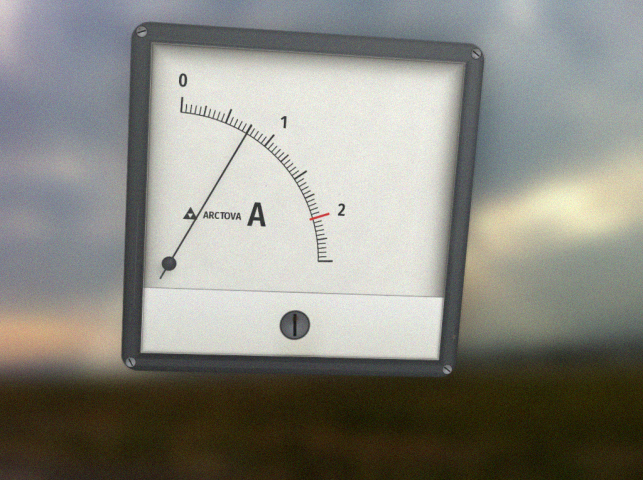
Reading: 0.75,A
